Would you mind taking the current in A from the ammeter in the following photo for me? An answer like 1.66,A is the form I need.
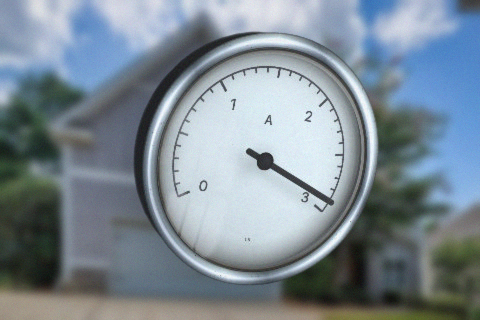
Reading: 2.9,A
